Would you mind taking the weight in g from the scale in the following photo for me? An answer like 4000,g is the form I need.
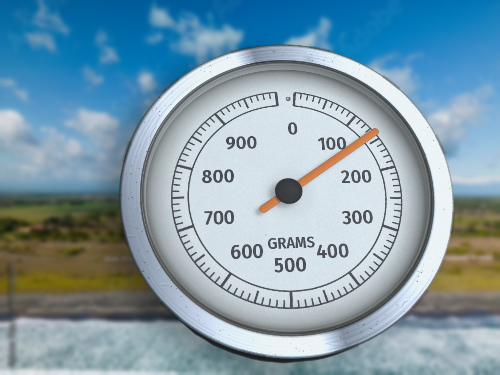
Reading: 140,g
